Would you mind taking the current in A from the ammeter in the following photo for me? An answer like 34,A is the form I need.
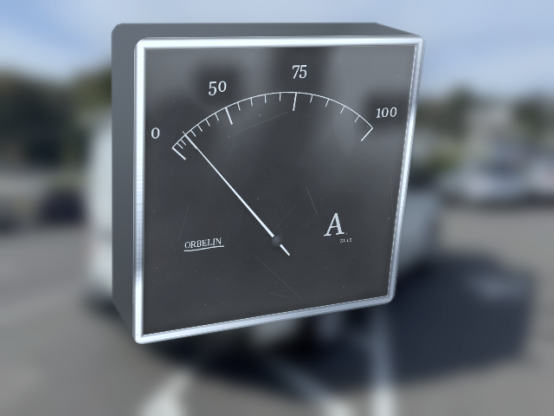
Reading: 25,A
